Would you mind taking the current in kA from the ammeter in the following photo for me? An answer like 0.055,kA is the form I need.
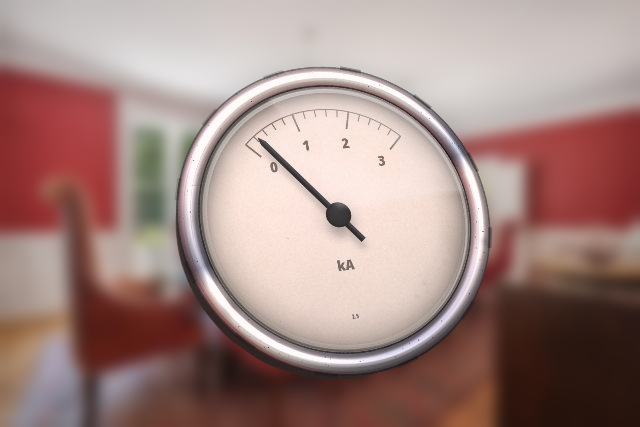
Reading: 0.2,kA
